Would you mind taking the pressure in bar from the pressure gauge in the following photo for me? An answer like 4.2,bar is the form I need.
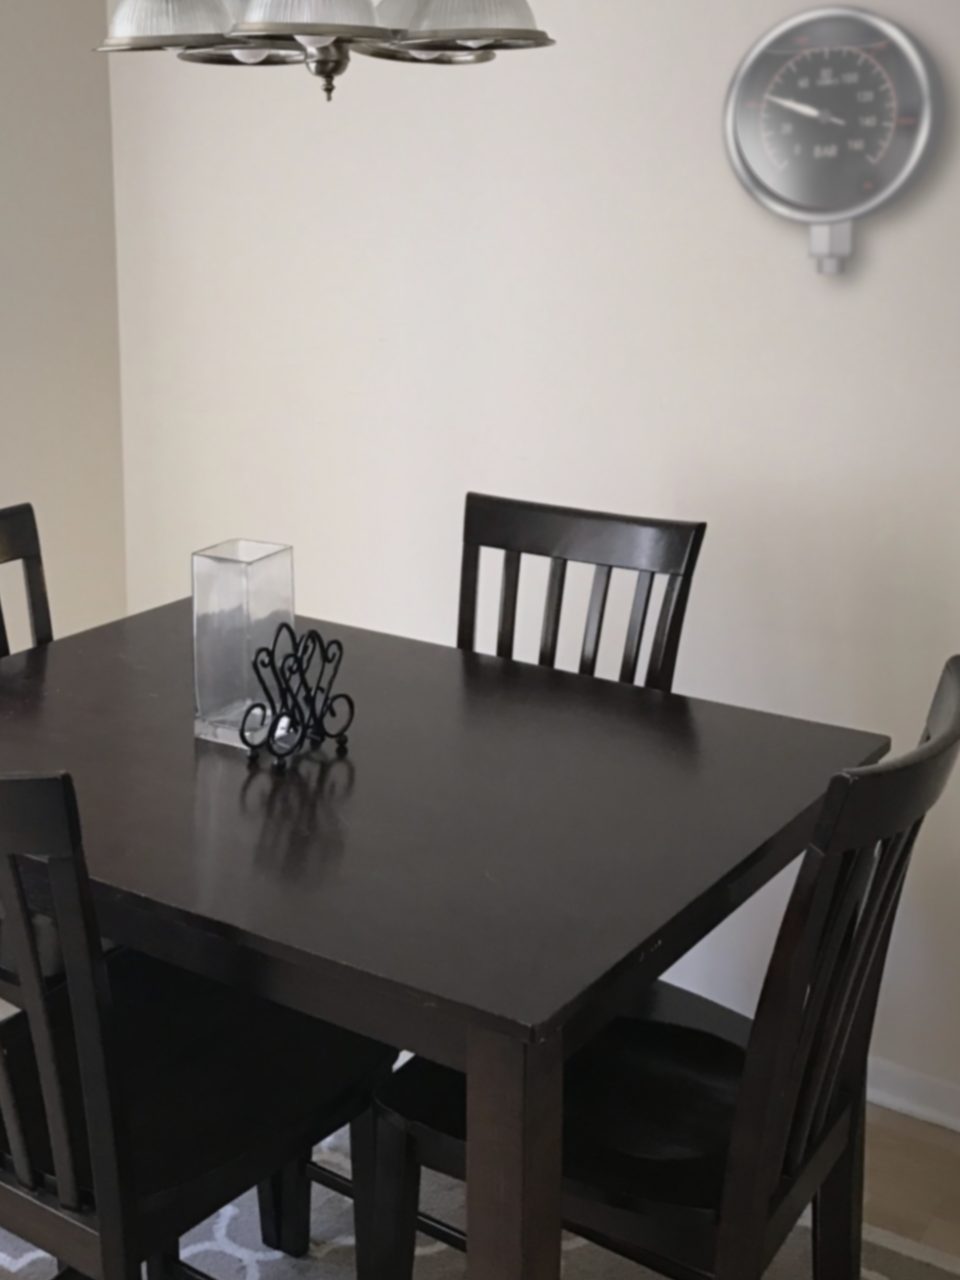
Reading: 40,bar
